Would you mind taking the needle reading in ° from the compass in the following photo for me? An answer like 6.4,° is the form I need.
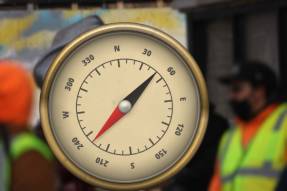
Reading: 230,°
